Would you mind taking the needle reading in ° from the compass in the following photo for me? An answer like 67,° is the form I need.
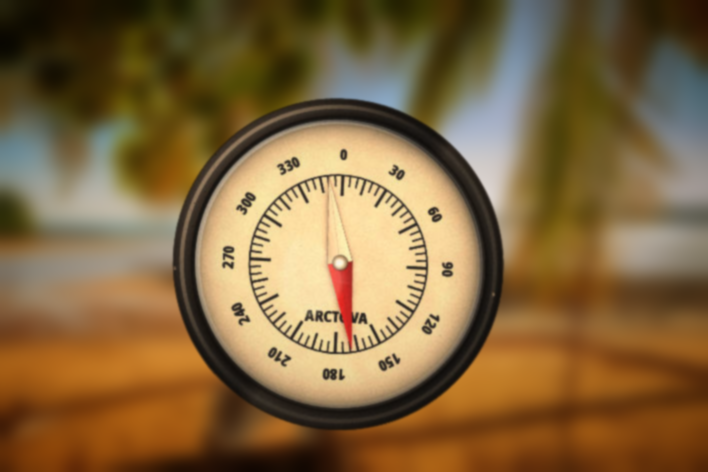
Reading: 170,°
